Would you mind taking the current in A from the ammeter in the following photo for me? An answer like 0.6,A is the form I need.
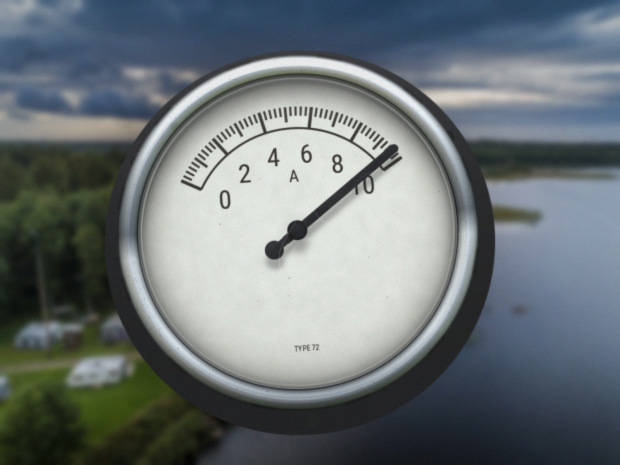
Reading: 9.6,A
